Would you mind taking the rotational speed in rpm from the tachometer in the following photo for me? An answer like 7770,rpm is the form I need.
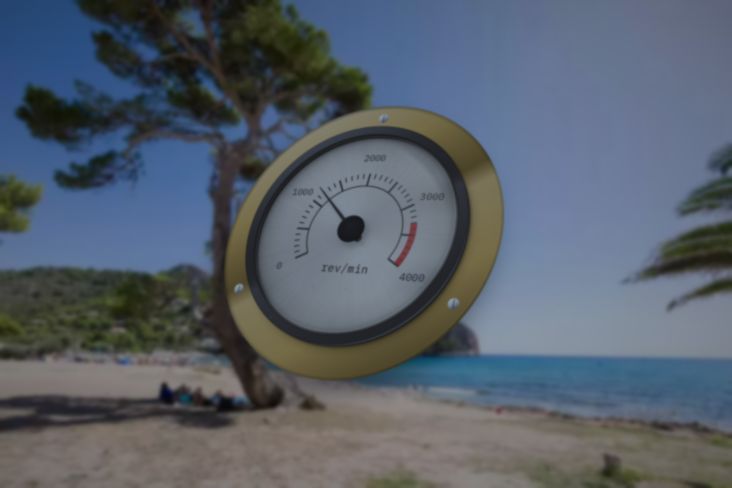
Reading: 1200,rpm
